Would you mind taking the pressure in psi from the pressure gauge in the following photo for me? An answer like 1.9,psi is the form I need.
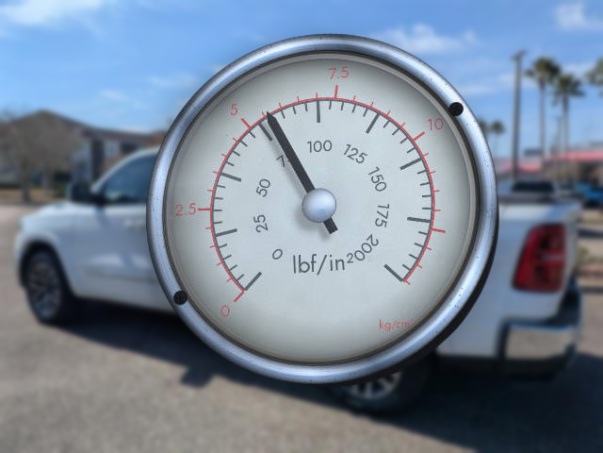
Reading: 80,psi
